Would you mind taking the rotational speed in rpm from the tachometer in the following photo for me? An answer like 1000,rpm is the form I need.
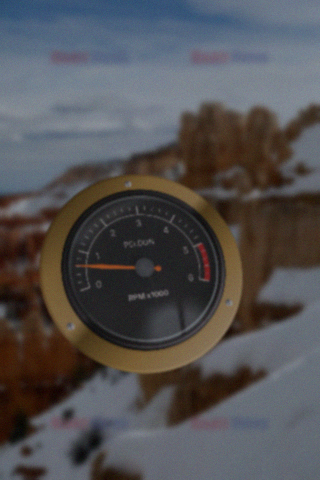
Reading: 600,rpm
